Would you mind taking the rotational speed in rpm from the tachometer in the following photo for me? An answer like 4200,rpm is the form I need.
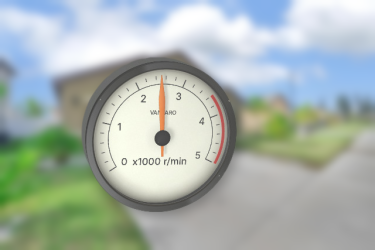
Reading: 2500,rpm
